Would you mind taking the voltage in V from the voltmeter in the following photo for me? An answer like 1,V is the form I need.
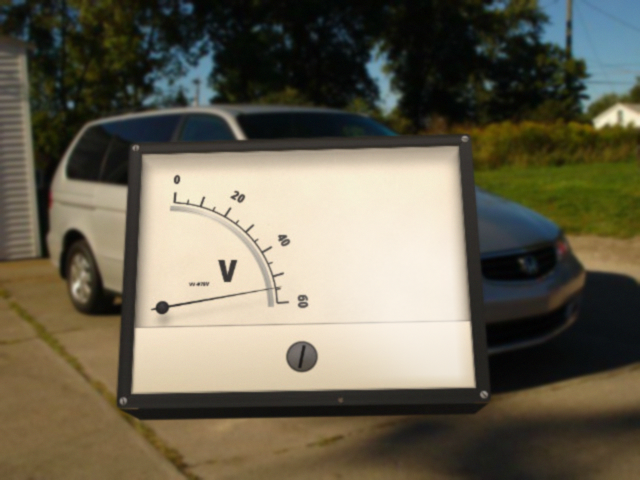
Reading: 55,V
